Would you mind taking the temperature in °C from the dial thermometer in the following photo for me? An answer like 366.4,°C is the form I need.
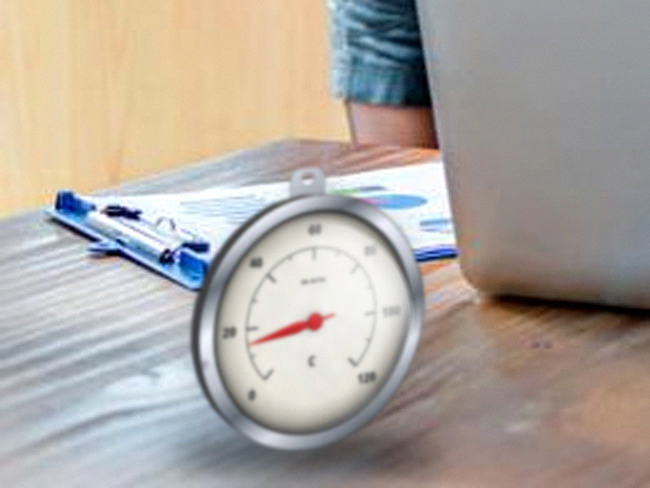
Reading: 15,°C
